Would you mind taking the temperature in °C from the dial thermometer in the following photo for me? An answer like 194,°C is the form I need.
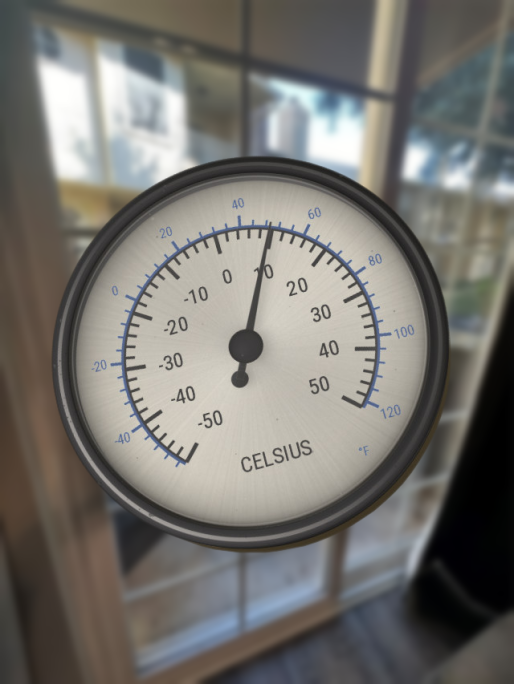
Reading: 10,°C
